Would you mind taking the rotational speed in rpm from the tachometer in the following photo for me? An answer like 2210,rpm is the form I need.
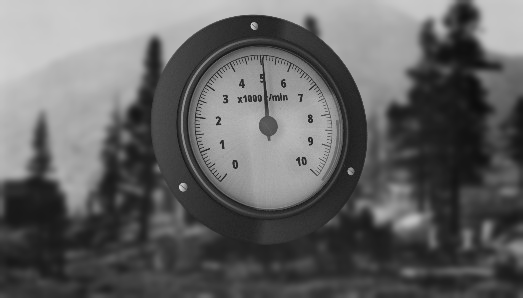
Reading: 5000,rpm
